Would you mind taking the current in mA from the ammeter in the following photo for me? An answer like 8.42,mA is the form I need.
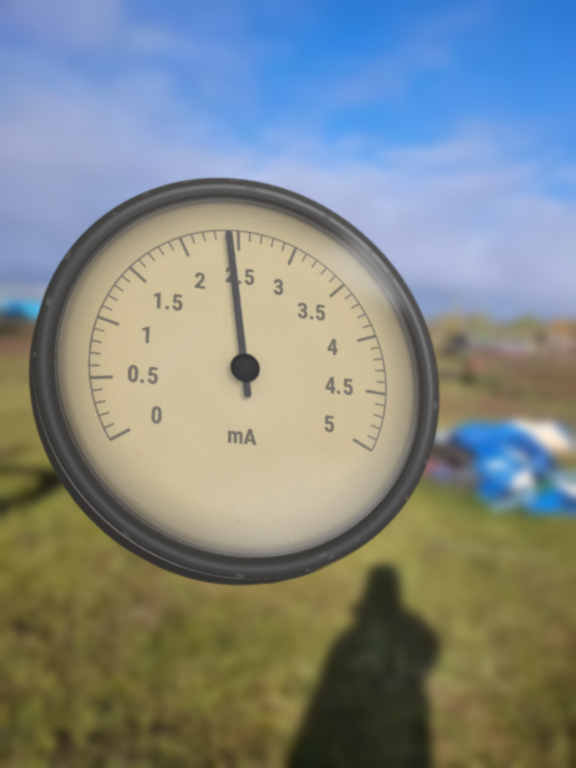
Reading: 2.4,mA
